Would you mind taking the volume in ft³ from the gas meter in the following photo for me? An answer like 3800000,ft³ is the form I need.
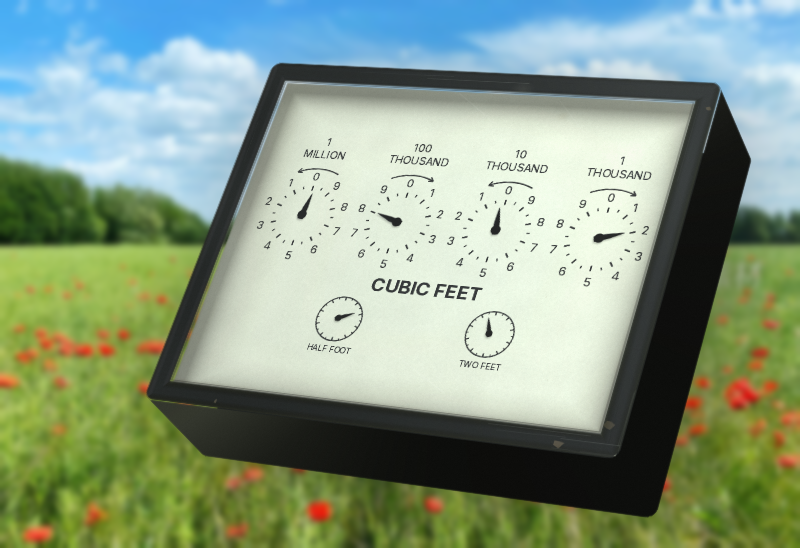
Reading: 980200,ft³
